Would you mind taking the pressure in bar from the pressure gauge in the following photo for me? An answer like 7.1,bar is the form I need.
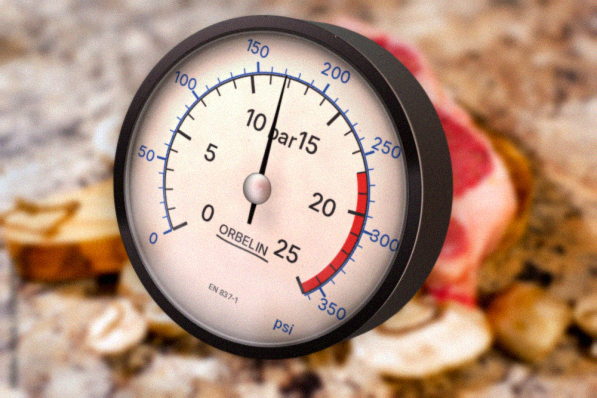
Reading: 12,bar
